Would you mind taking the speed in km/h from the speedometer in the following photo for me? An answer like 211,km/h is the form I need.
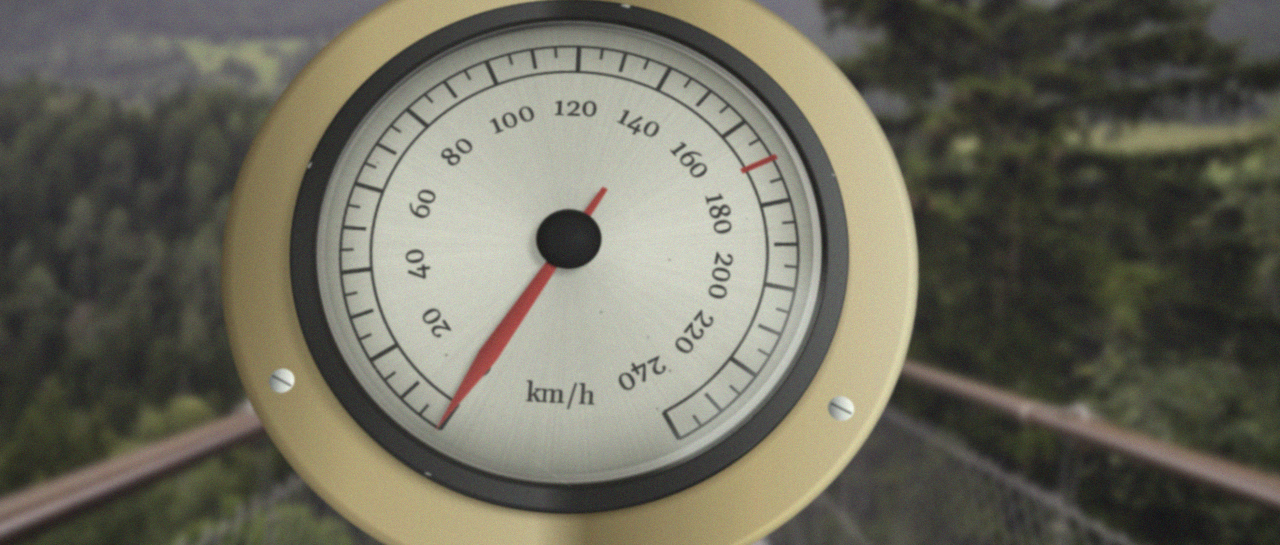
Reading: 0,km/h
